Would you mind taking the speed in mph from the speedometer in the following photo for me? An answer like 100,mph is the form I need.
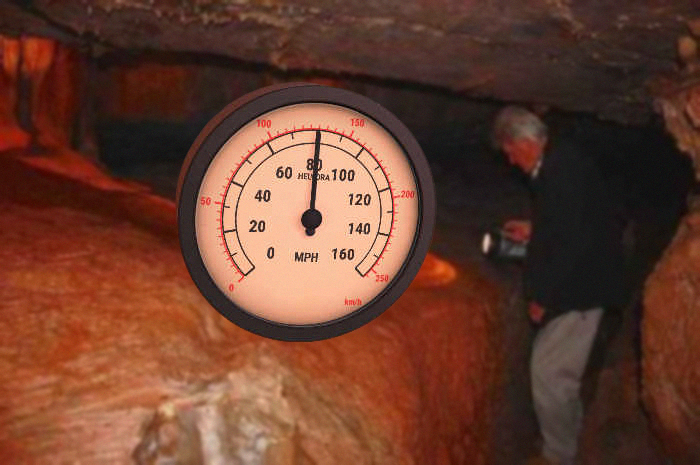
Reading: 80,mph
